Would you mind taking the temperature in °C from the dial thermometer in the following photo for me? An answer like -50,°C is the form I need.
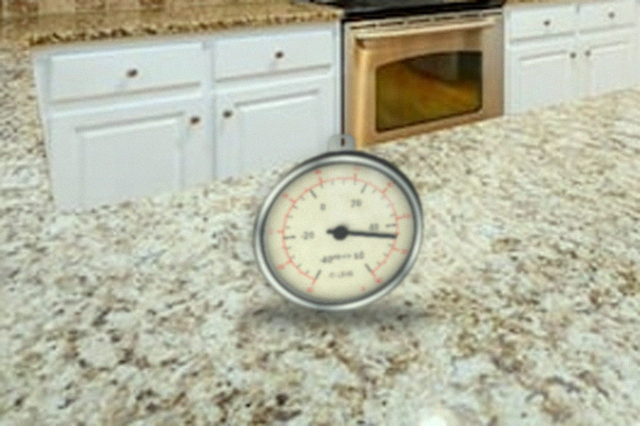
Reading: 44,°C
